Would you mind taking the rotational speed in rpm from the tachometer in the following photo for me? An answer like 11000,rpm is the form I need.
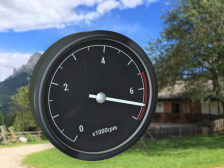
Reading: 6500,rpm
